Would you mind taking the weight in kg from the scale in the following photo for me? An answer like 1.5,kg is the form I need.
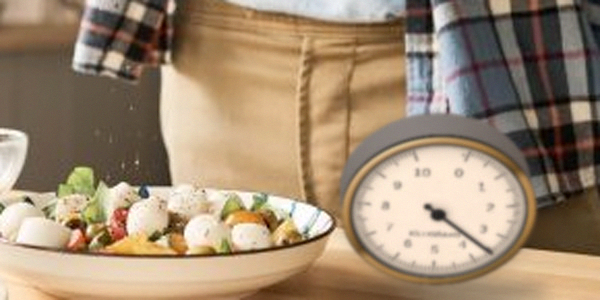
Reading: 3.5,kg
